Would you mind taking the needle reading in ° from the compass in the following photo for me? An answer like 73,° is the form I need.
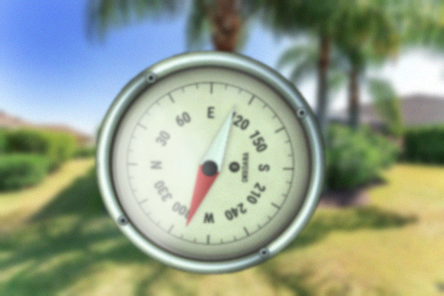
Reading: 290,°
